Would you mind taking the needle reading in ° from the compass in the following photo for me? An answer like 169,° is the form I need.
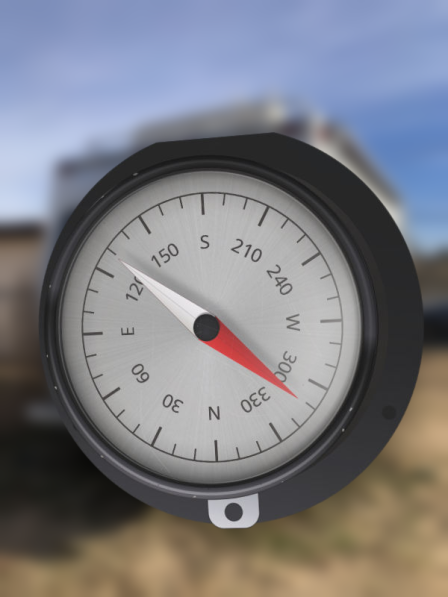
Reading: 310,°
